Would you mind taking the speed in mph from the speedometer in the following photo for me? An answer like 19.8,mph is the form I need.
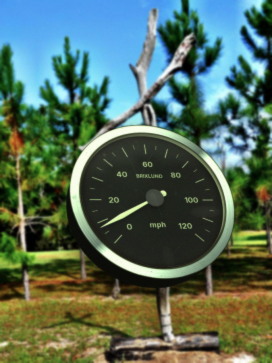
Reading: 7.5,mph
